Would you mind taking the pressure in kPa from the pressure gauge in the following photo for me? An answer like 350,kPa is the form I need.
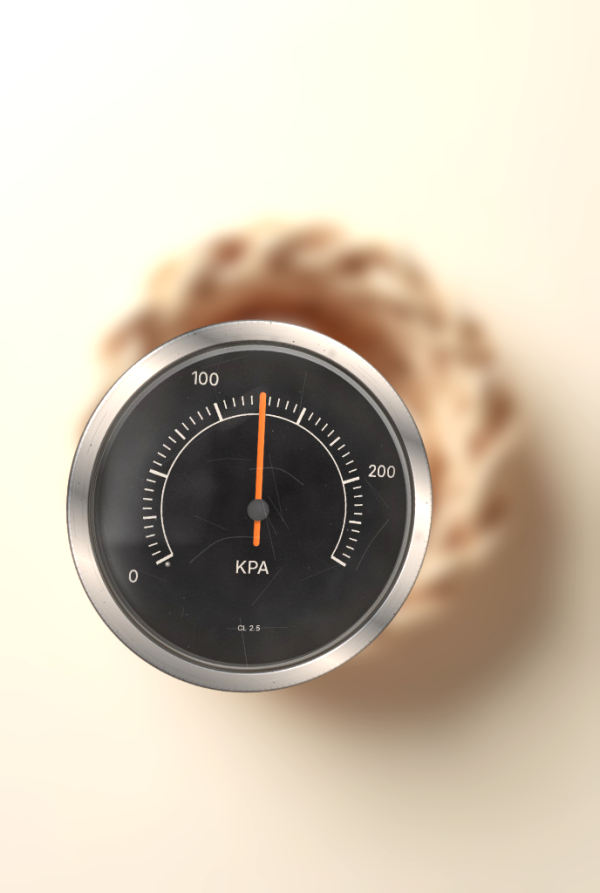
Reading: 125,kPa
